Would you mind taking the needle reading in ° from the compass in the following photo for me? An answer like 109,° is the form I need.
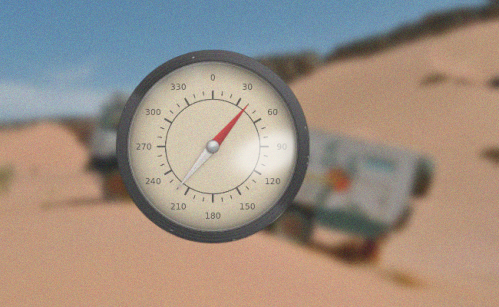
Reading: 40,°
